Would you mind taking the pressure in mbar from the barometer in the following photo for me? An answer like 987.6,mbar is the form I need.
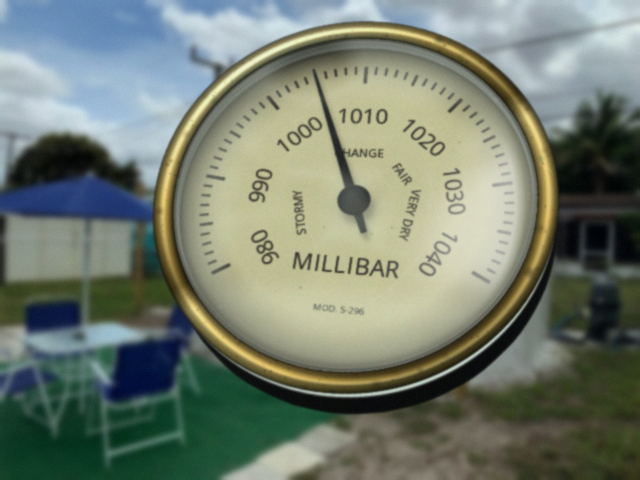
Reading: 1005,mbar
